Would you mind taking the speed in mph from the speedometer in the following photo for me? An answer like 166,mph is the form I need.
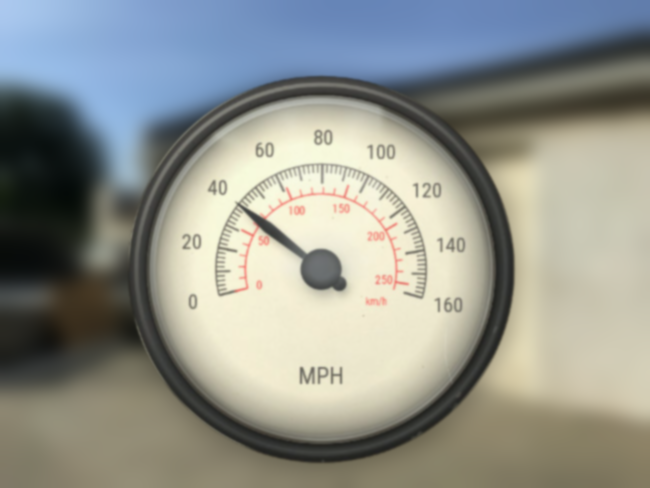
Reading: 40,mph
